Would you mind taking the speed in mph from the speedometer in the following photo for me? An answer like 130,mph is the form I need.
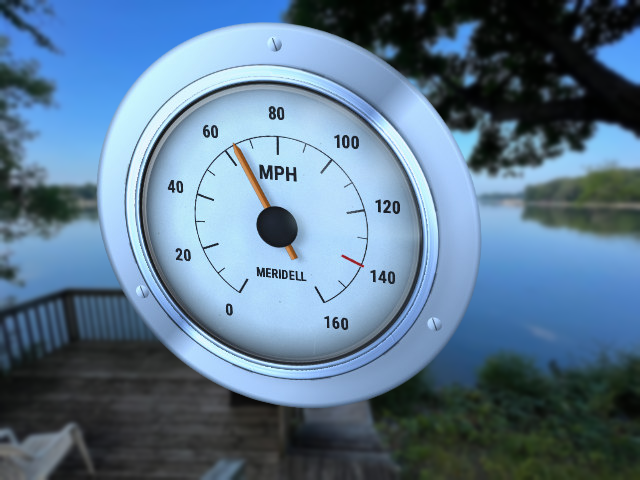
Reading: 65,mph
